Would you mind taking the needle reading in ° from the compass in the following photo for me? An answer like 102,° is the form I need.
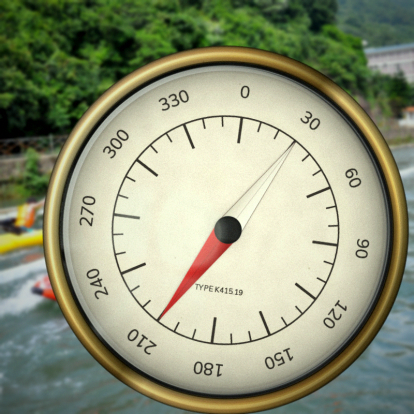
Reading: 210,°
